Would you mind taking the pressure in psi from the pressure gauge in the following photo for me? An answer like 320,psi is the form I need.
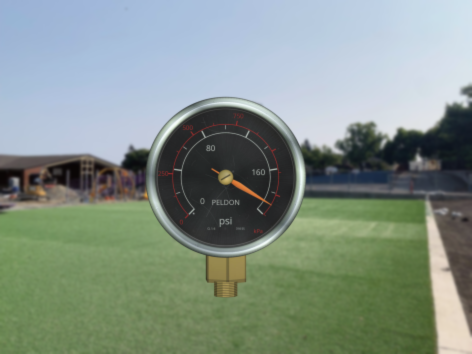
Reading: 190,psi
